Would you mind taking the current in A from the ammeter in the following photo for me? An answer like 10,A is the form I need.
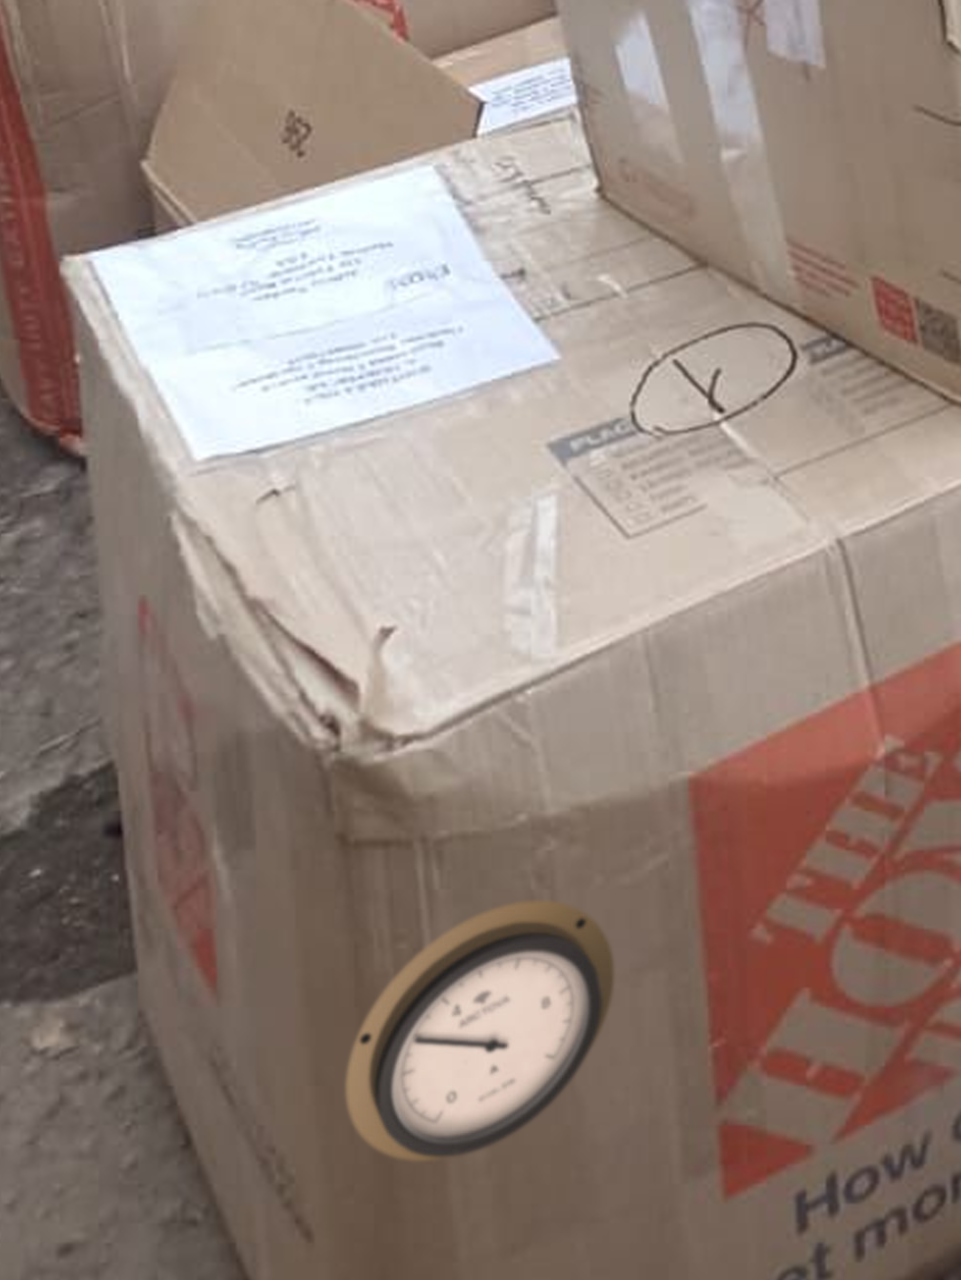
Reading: 3,A
